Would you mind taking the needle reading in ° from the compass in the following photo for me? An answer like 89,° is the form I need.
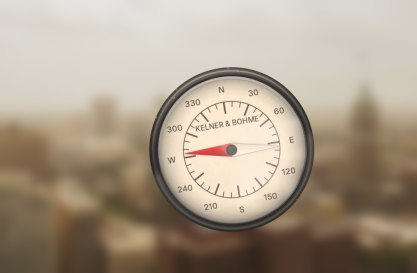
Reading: 275,°
